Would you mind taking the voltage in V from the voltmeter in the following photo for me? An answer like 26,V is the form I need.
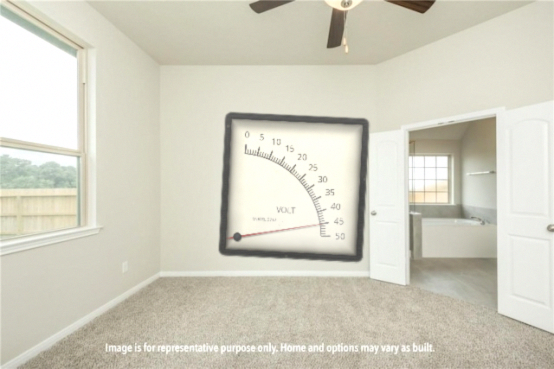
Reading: 45,V
